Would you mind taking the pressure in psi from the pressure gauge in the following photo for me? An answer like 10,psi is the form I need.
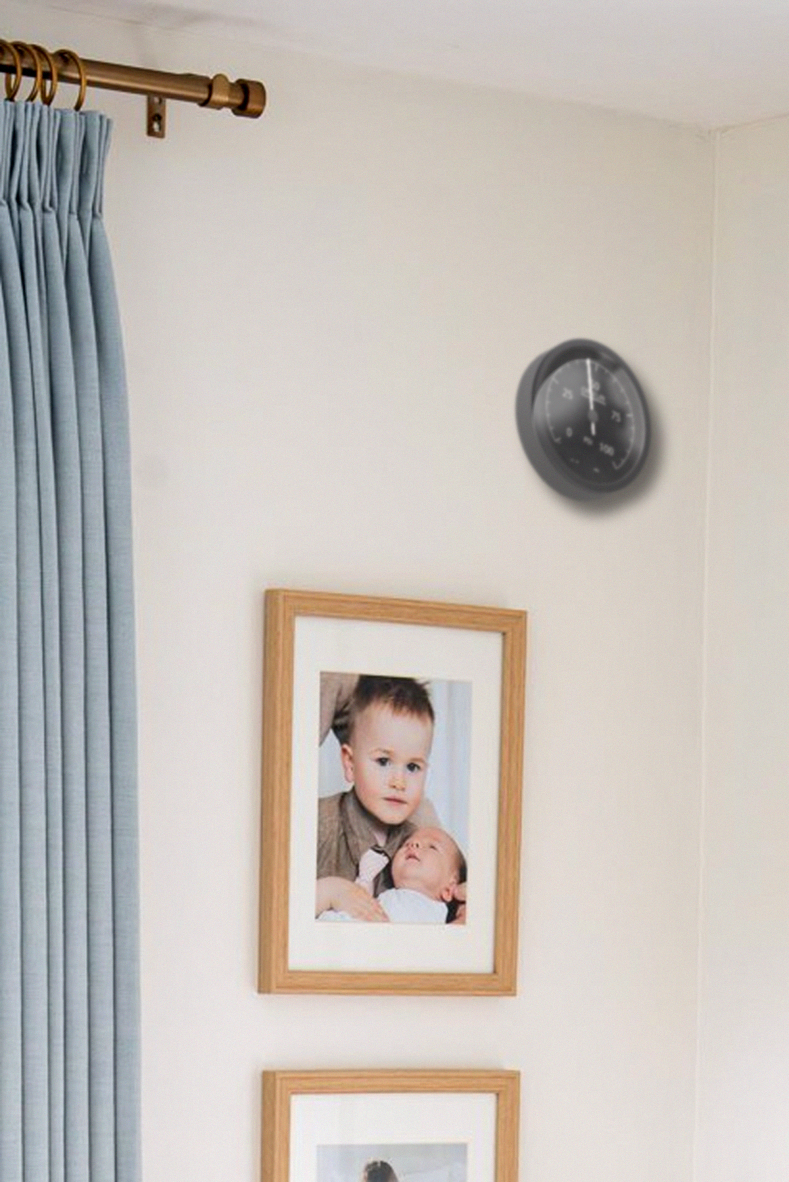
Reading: 45,psi
